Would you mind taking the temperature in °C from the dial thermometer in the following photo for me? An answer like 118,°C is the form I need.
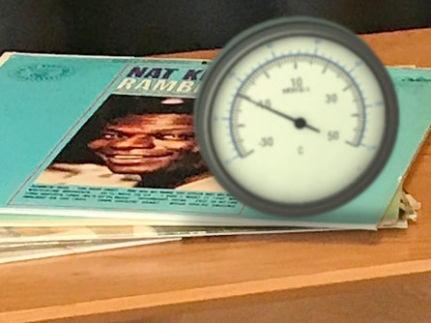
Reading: -10,°C
